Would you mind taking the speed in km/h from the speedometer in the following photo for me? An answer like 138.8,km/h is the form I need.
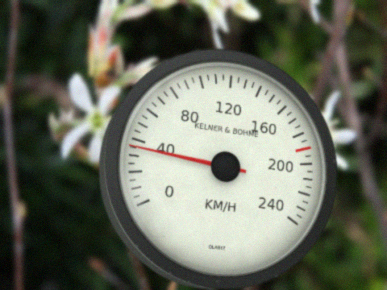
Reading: 35,km/h
